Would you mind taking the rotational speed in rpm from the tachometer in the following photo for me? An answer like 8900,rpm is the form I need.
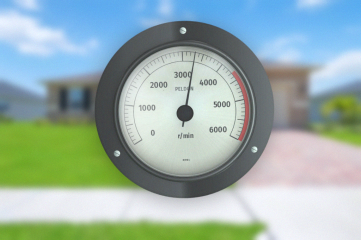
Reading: 3300,rpm
